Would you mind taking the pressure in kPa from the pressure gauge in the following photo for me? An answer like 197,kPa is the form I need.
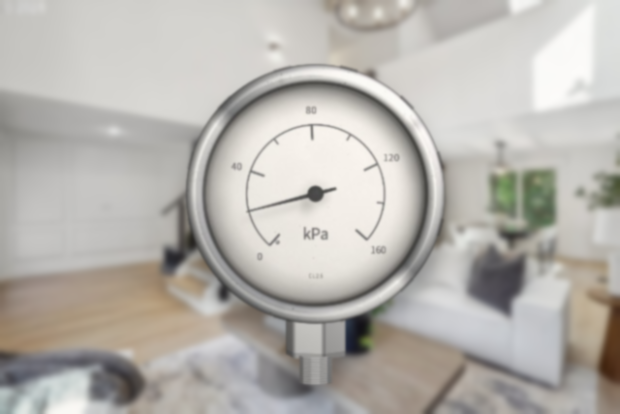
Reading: 20,kPa
